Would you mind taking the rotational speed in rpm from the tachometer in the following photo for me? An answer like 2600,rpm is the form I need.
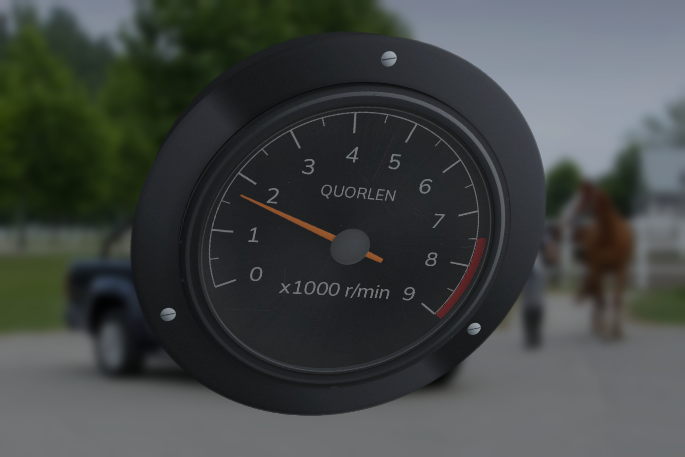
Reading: 1750,rpm
